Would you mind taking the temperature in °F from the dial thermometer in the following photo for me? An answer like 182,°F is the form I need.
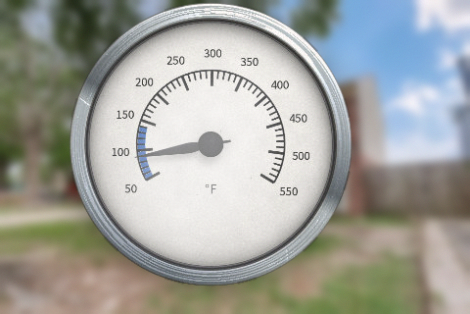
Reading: 90,°F
